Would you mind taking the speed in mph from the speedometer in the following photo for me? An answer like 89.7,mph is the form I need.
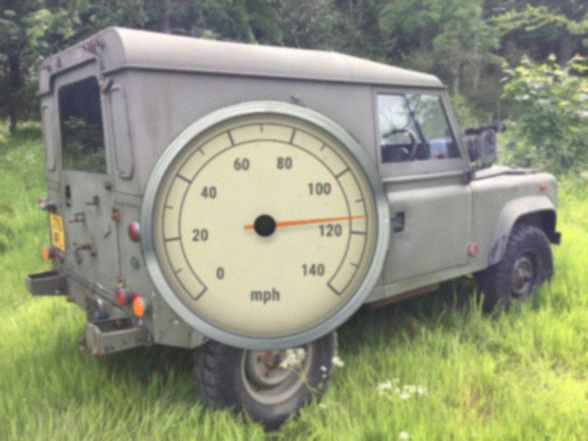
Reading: 115,mph
